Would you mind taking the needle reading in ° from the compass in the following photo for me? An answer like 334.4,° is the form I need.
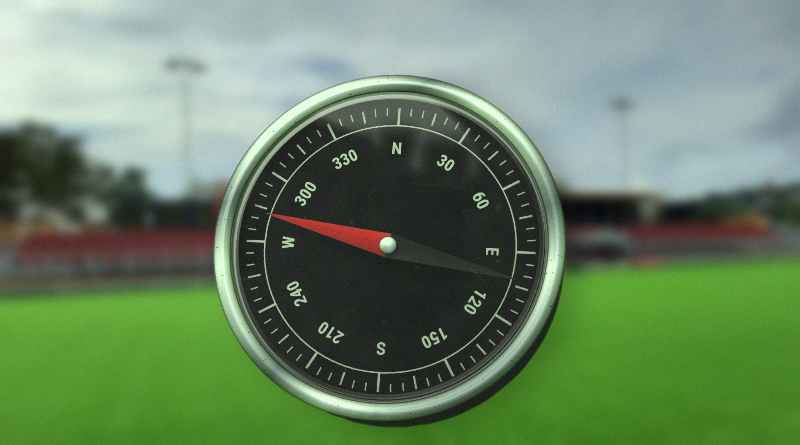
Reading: 282.5,°
